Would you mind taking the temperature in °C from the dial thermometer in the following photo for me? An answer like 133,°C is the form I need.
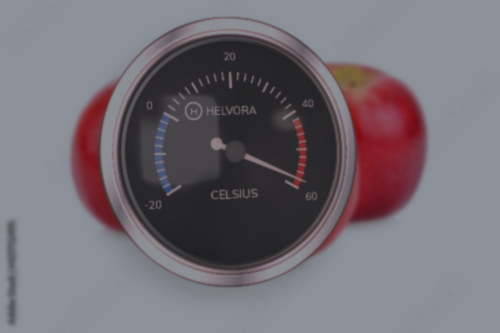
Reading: 58,°C
